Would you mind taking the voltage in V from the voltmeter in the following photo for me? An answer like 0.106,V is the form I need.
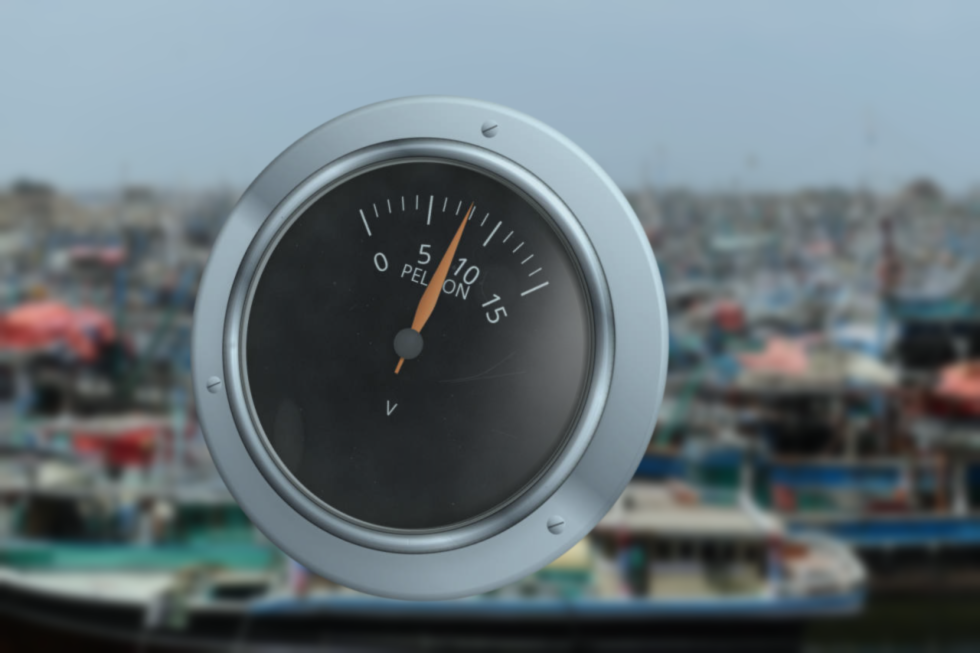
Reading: 8,V
